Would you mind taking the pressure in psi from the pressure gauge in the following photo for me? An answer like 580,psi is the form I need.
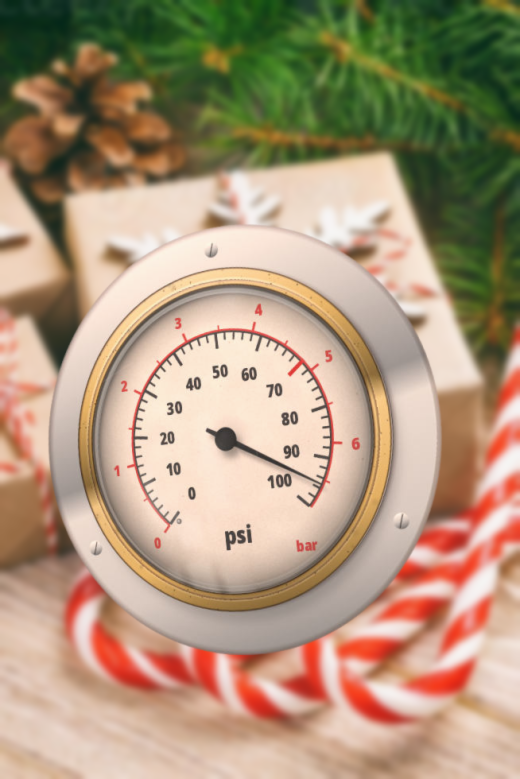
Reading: 95,psi
